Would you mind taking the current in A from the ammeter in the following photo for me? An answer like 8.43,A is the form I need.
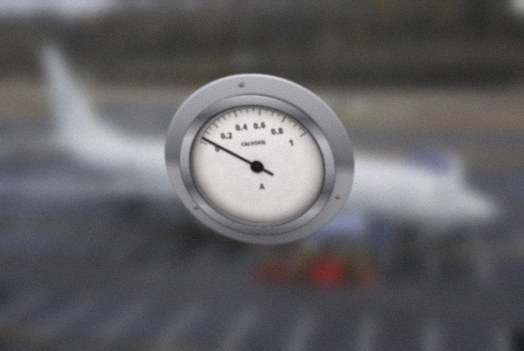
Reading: 0.05,A
